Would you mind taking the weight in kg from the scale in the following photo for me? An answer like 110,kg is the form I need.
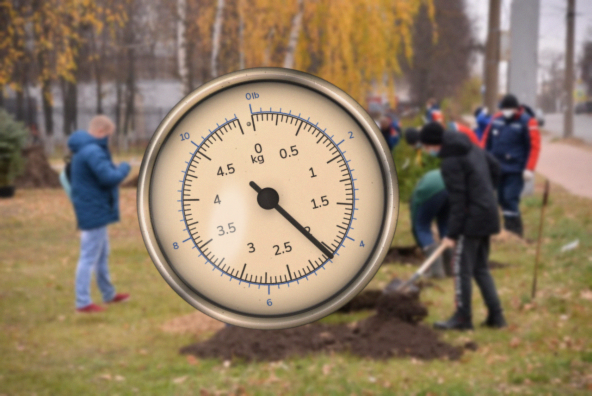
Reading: 2.05,kg
